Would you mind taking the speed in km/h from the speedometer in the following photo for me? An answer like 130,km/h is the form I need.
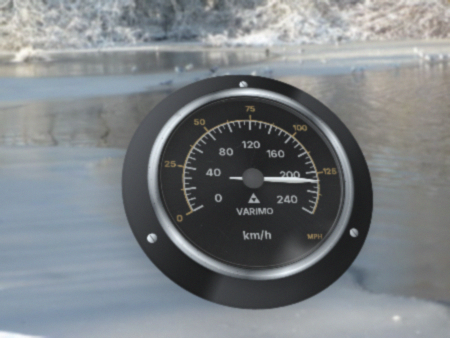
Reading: 210,km/h
